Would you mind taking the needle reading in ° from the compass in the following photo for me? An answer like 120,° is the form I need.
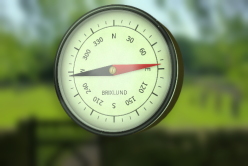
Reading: 85,°
